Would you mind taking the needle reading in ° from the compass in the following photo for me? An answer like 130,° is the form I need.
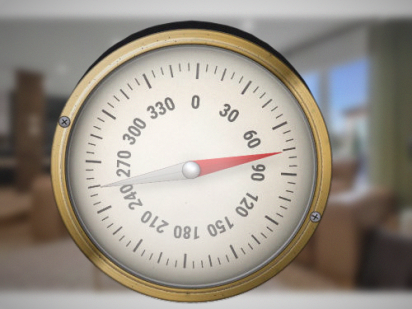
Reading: 75,°
